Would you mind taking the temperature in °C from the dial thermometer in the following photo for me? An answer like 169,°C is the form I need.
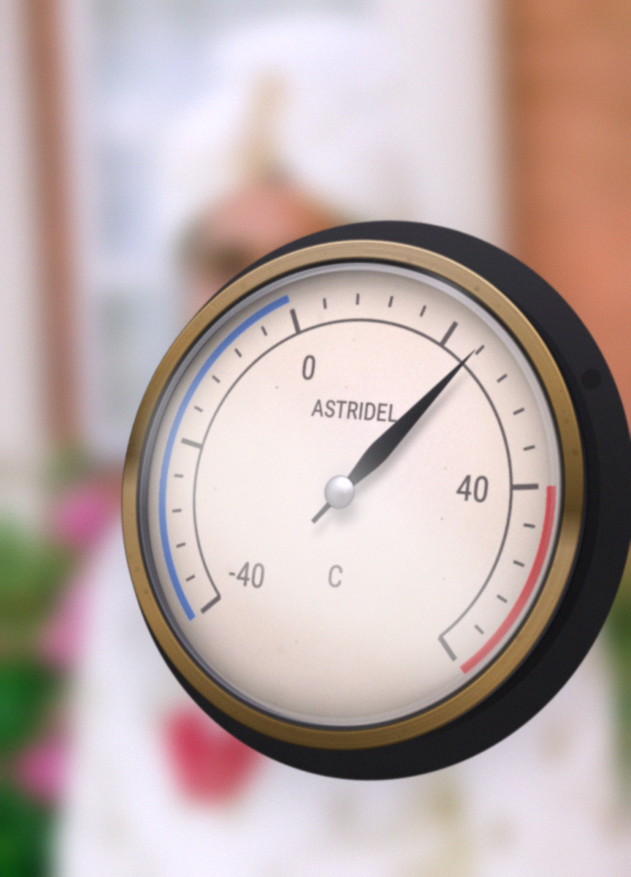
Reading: 24,°C
